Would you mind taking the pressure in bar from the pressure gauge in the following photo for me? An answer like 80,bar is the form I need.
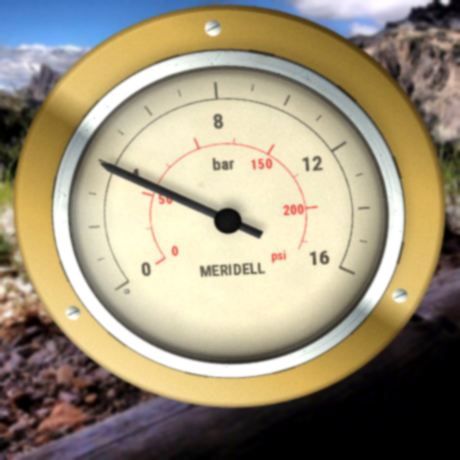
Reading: 4,bar
